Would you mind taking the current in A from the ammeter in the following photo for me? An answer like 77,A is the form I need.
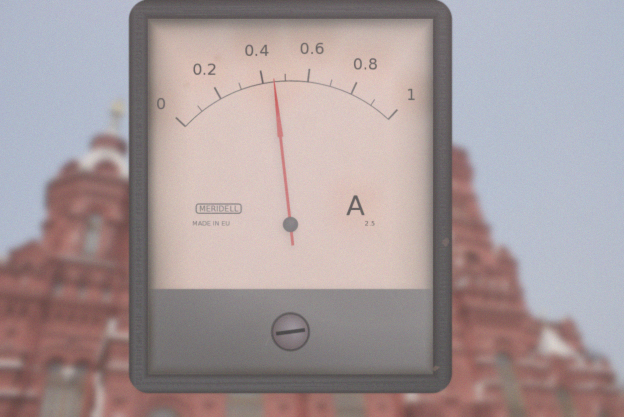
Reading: 0.45,A
